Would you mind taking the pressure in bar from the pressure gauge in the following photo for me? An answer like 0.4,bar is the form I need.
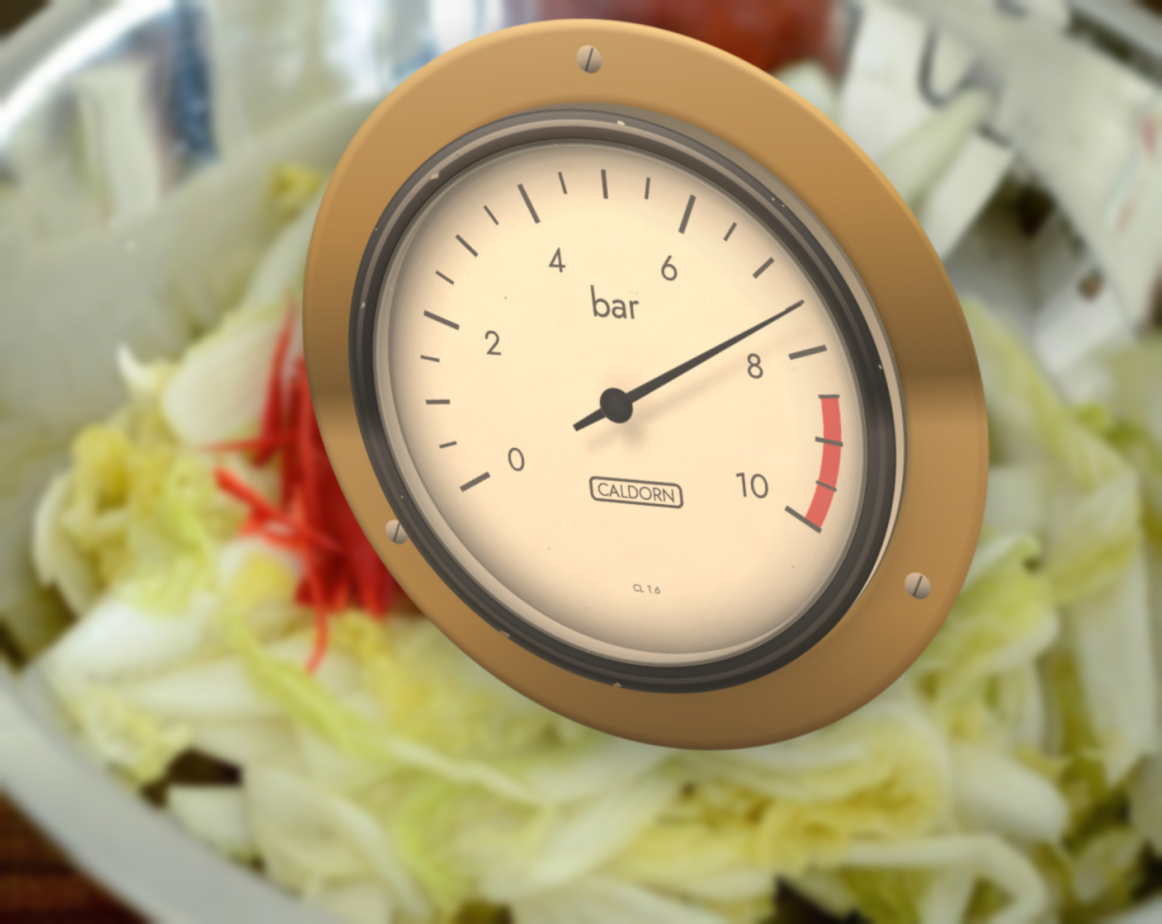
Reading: 7.5,bar
